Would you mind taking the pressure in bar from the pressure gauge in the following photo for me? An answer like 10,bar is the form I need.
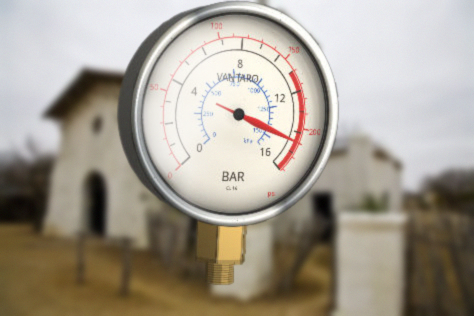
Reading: 14.5,bar
